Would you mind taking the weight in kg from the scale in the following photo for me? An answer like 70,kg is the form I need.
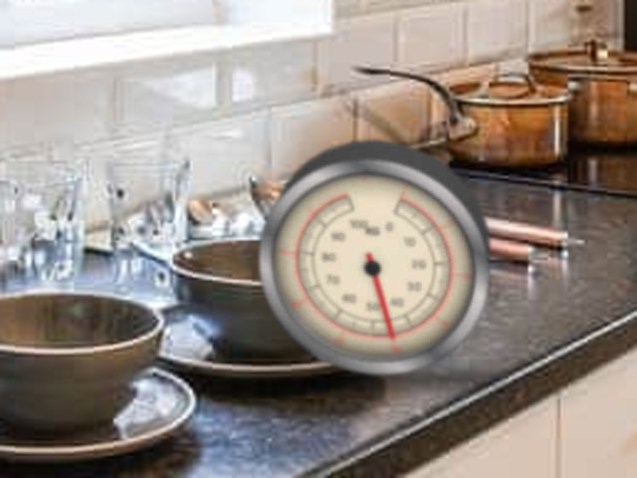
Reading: 45,kg
